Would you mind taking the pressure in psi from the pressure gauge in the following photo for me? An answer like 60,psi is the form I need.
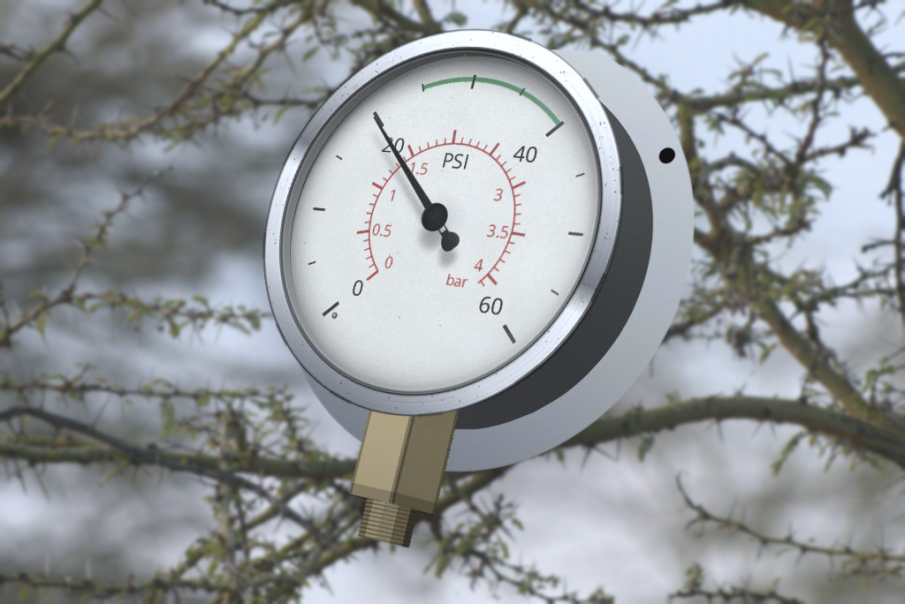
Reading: 20,psi
